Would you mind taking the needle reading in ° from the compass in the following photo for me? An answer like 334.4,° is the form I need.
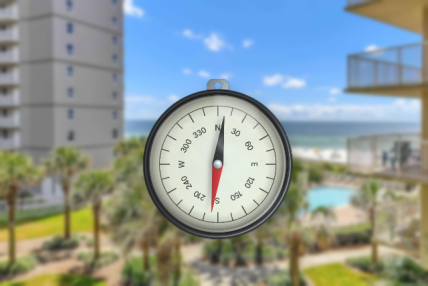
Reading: 187.5,°
